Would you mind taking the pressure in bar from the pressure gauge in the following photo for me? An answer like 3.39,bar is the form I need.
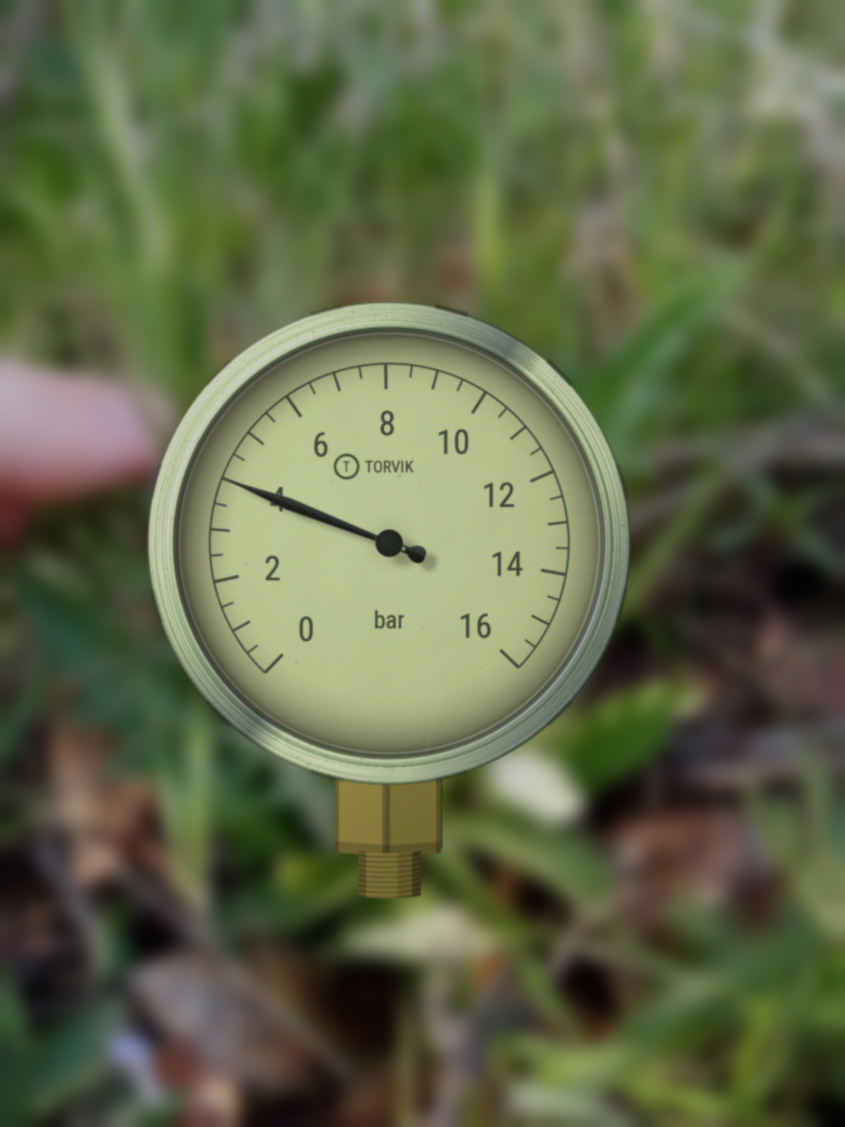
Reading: 4,bar
